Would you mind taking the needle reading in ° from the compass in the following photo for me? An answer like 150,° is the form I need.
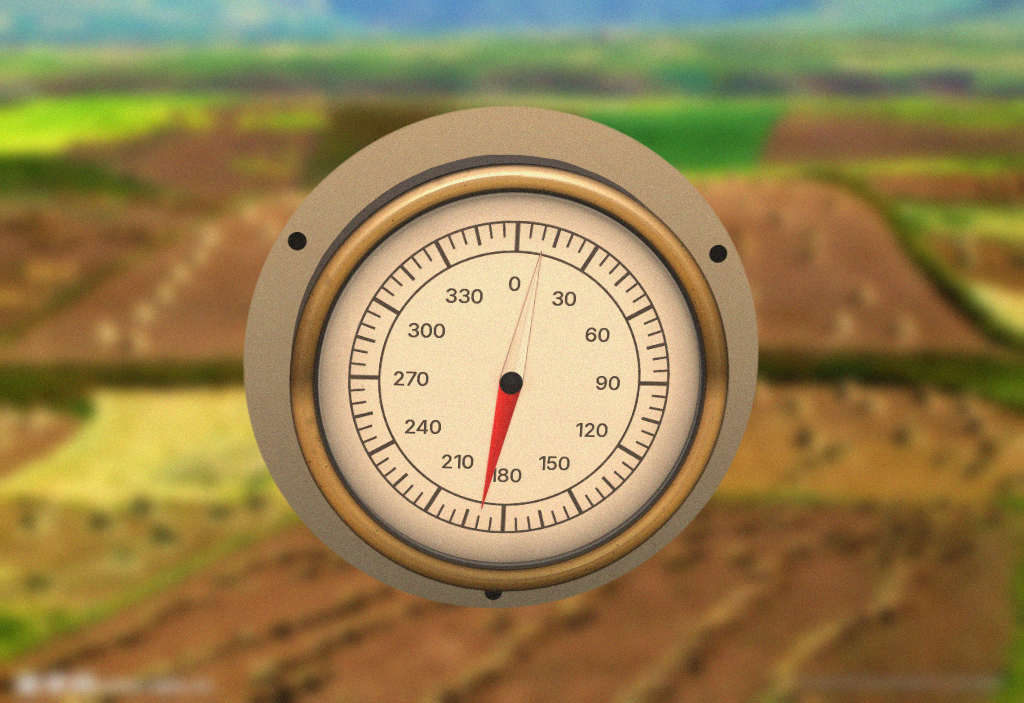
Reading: 190,°
